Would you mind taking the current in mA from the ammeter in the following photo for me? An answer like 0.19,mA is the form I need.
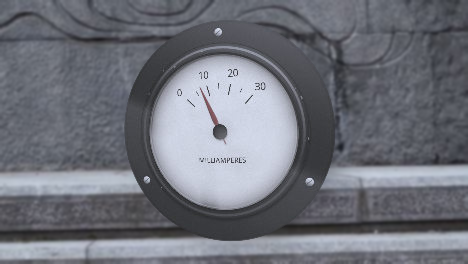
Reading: 7.5,mA
